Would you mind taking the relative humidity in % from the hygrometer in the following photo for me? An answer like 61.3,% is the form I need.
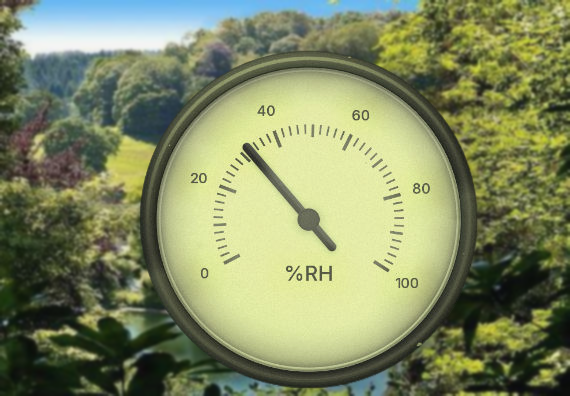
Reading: 32,%
